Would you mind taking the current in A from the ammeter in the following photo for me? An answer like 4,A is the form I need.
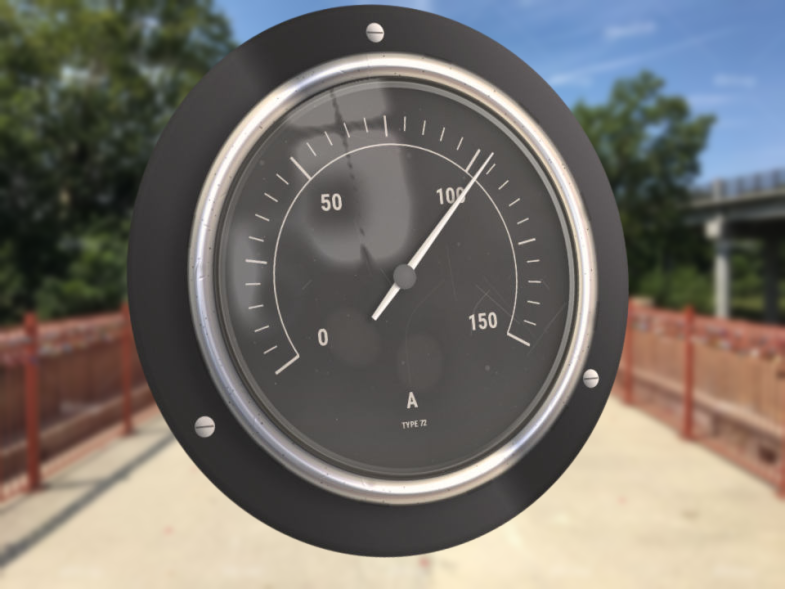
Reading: 102.5,A
